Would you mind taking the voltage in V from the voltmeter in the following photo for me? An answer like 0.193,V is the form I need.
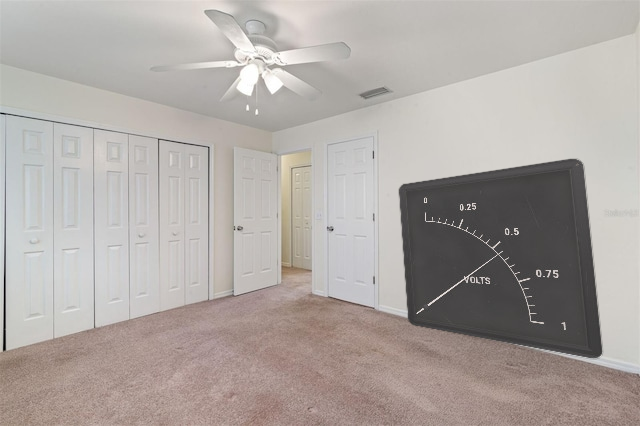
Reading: 0.55,V
